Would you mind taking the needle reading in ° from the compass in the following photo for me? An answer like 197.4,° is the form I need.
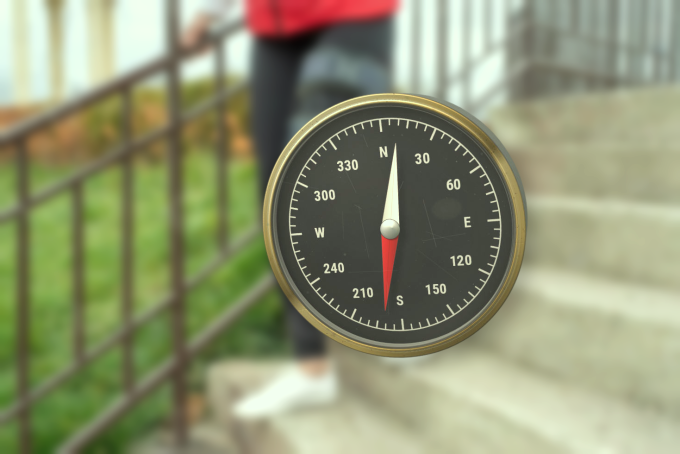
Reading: 190,°
